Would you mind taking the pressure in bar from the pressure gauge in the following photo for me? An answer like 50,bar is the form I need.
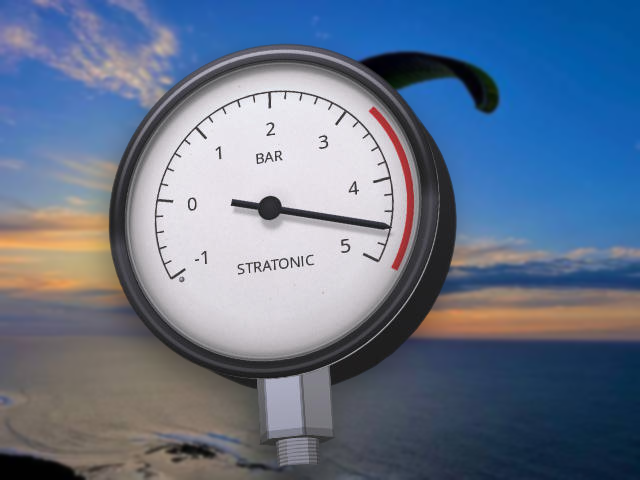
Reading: 4.6,bar
